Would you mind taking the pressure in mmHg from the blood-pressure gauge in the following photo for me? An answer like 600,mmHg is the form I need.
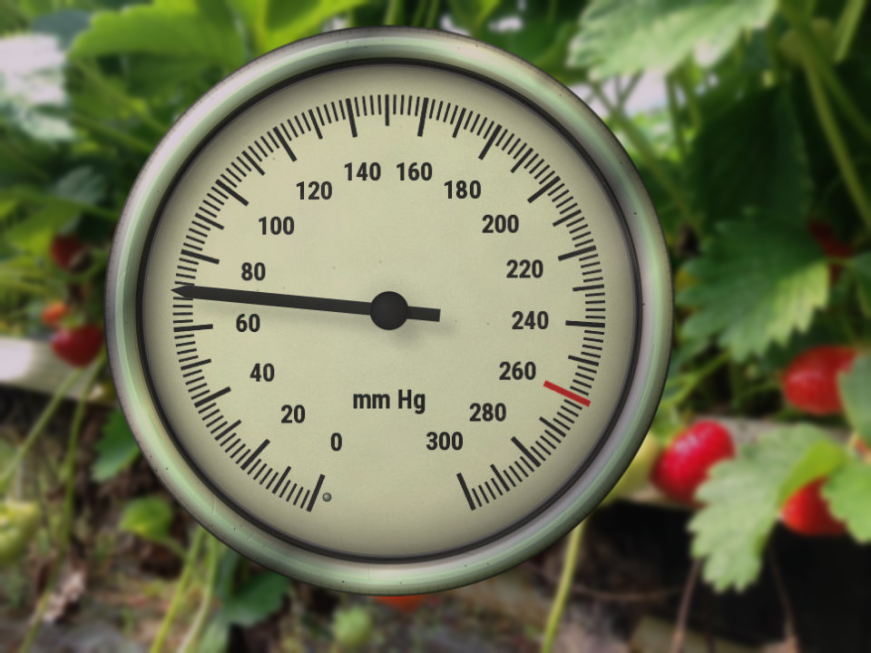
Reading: 70,mmHg
